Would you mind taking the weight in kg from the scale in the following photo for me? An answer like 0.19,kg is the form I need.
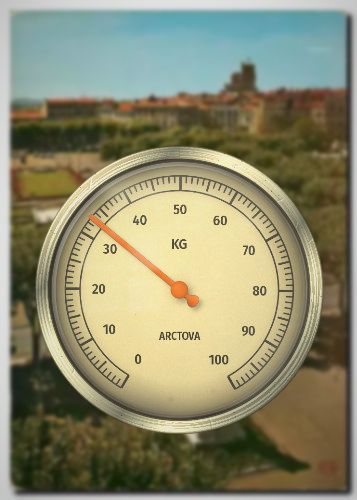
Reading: 33,kg
